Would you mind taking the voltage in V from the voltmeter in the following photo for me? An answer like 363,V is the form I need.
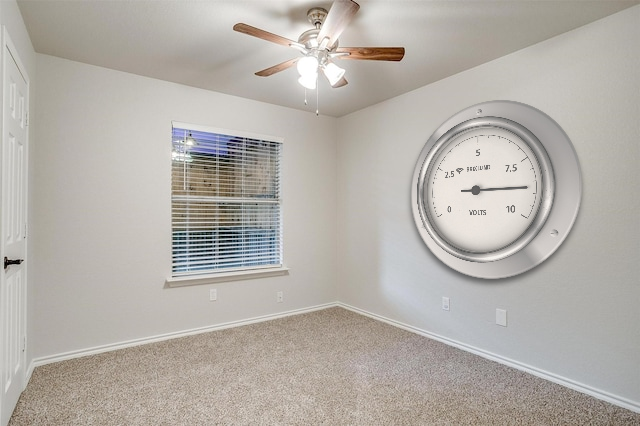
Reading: 8.75,V
